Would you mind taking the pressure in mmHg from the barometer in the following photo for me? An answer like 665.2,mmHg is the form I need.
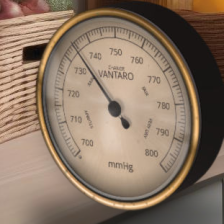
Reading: 735,mmHg
